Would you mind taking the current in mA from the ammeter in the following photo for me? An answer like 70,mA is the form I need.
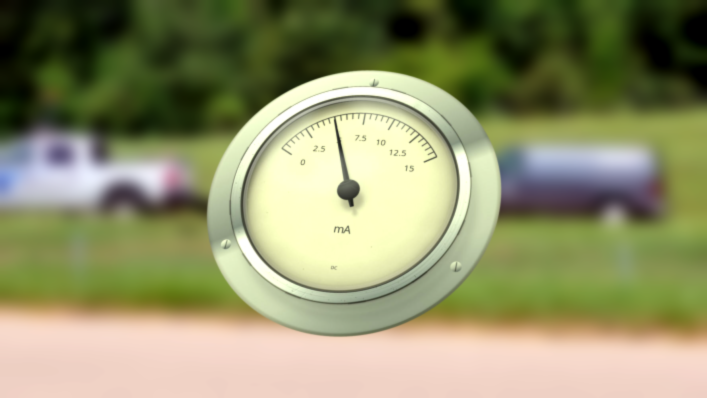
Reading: 5,mA
